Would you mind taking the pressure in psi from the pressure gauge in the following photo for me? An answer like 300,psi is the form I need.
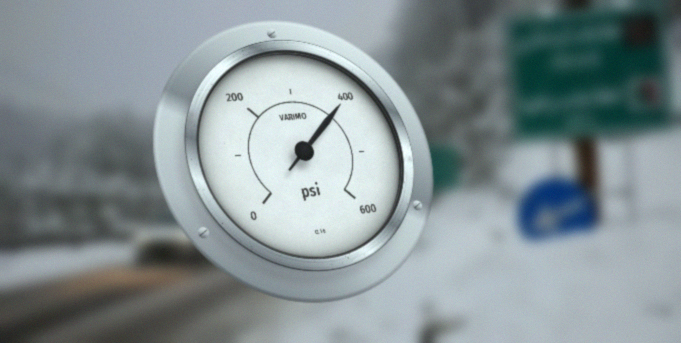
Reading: 400,psi
